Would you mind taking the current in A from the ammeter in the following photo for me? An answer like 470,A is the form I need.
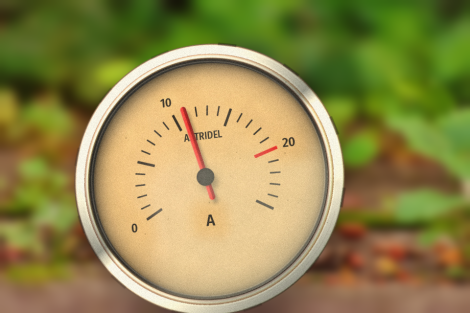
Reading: 11,A
